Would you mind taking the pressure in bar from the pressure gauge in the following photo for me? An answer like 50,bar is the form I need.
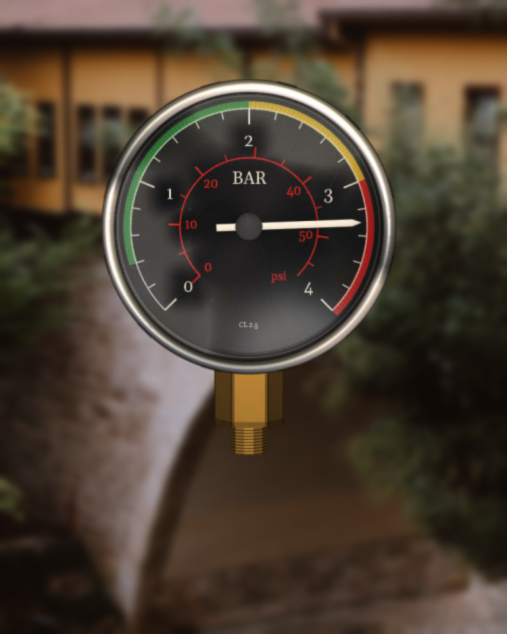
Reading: 3.3,bar
